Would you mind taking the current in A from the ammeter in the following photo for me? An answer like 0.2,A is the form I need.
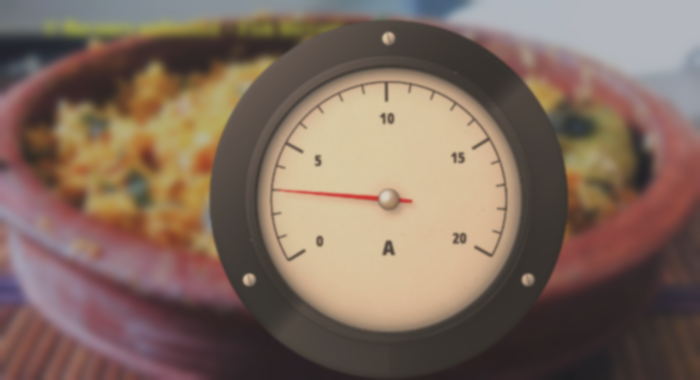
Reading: 3,A
